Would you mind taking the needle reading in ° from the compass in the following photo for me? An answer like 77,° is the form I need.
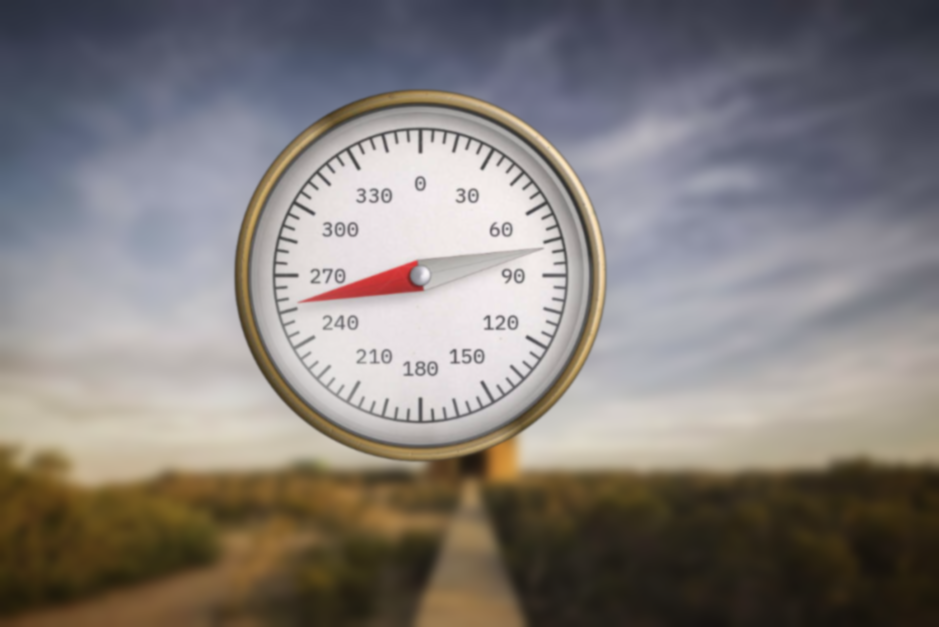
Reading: 257.5,°
